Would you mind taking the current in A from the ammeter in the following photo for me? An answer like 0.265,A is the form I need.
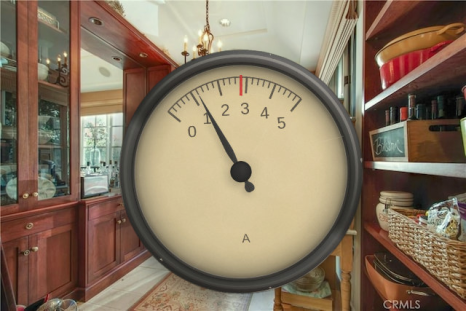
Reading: 1.2,A
